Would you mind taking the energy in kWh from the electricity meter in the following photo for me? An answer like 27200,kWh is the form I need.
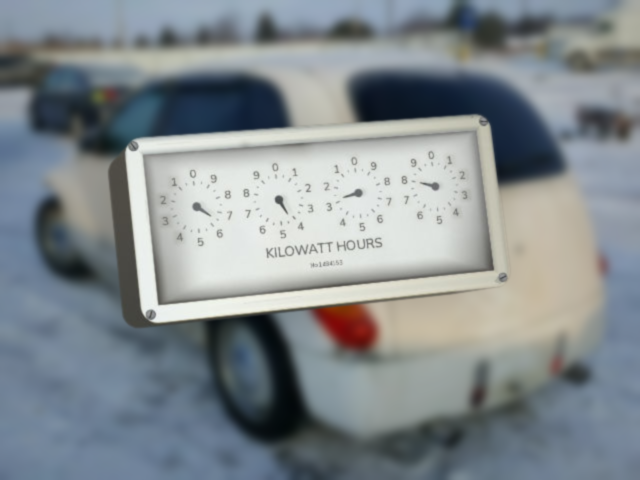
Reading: 6428,kWh
